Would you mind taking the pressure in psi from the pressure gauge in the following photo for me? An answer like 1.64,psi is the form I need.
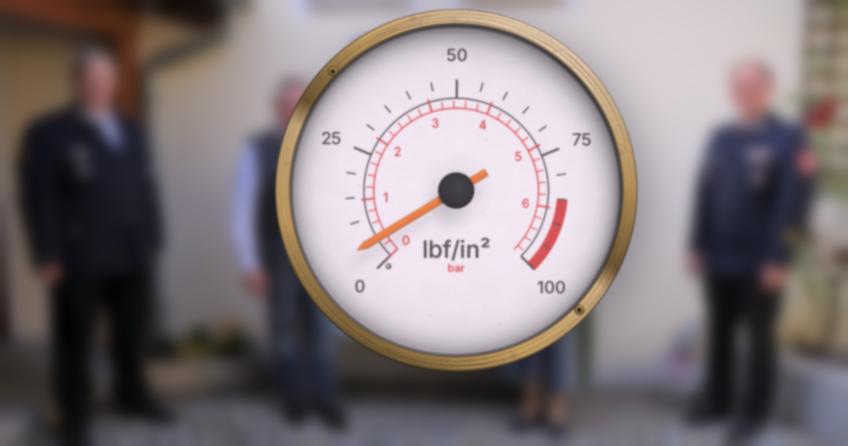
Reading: 5,psi
